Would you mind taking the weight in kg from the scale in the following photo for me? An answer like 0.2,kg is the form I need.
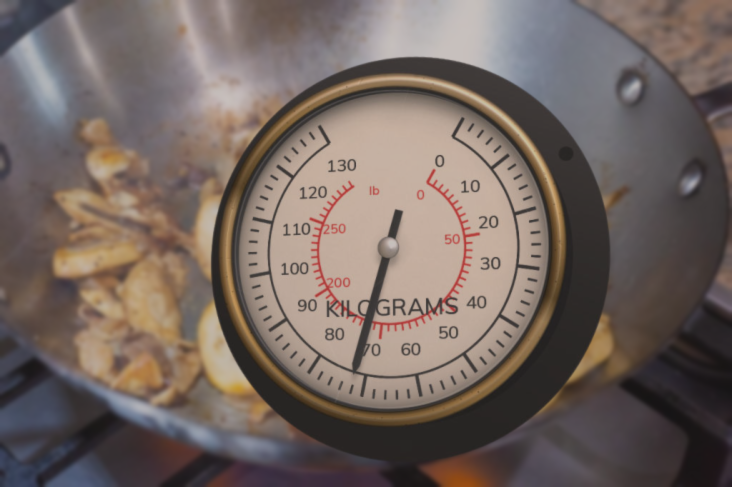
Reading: 72,kg
